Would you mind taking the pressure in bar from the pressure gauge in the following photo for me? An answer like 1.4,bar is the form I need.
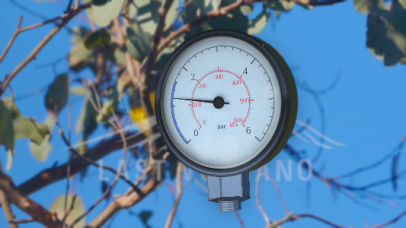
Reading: 1.2,bar
